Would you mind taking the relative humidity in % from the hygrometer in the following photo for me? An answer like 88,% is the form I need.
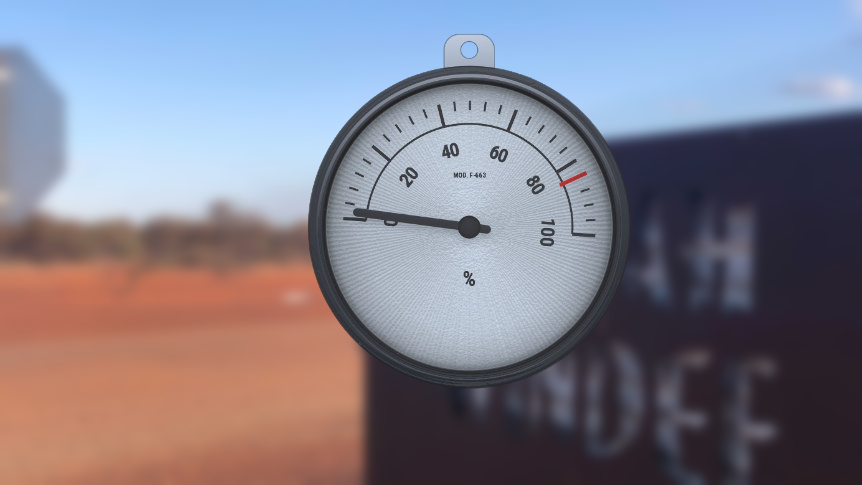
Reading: 2,%
